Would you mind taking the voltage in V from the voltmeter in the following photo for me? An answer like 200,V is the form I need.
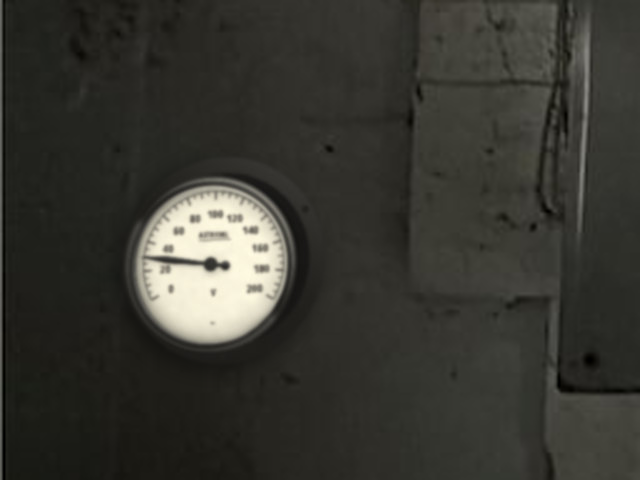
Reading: 30,V
